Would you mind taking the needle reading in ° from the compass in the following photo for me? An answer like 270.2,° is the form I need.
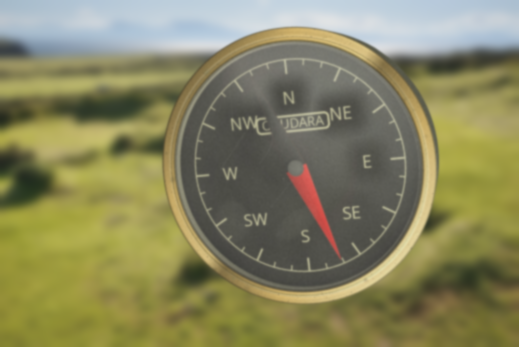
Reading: 160,°
